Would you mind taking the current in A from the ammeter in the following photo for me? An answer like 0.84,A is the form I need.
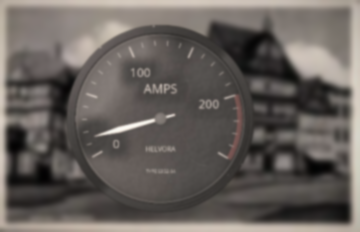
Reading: 15,A
